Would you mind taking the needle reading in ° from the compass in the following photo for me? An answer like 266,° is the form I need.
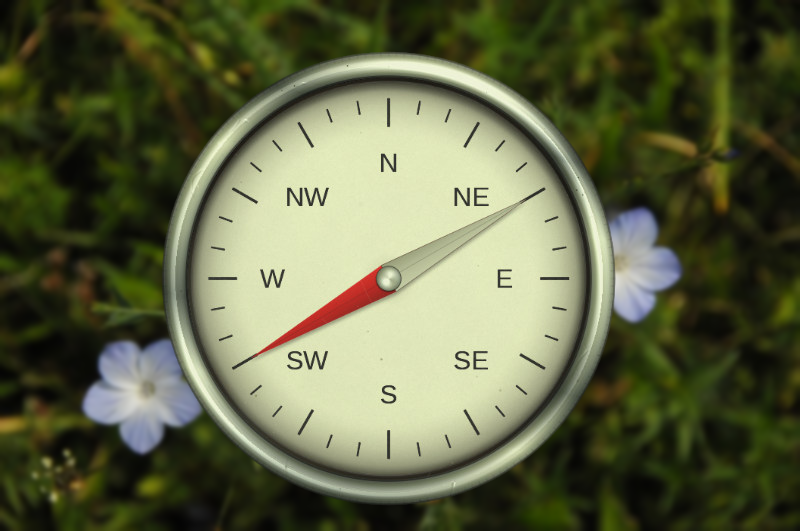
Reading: 240,°
